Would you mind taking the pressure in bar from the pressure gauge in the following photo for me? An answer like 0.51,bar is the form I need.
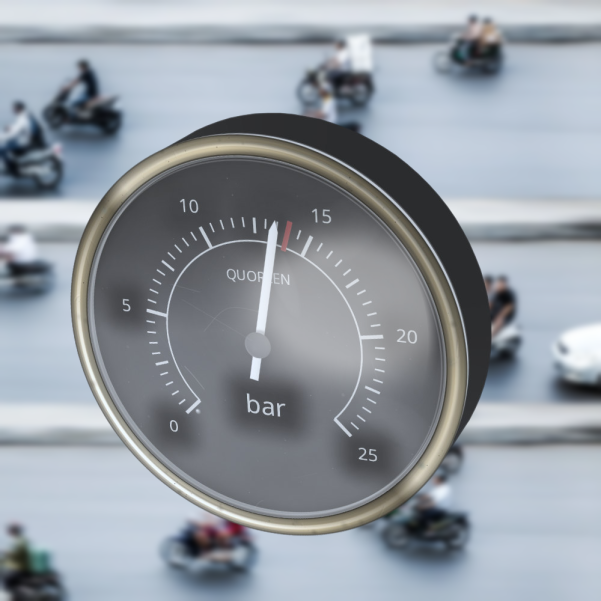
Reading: 13.5,bar
